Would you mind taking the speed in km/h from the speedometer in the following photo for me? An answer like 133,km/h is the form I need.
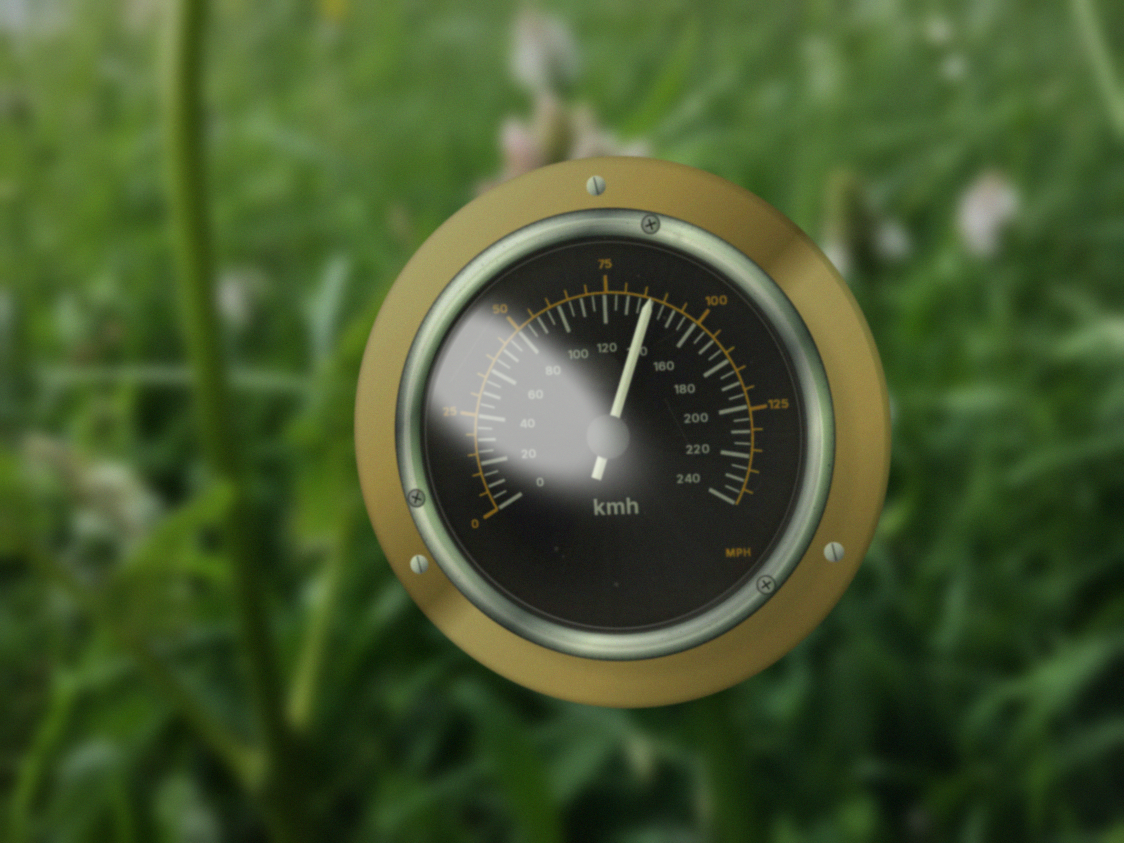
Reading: 140,km/h
